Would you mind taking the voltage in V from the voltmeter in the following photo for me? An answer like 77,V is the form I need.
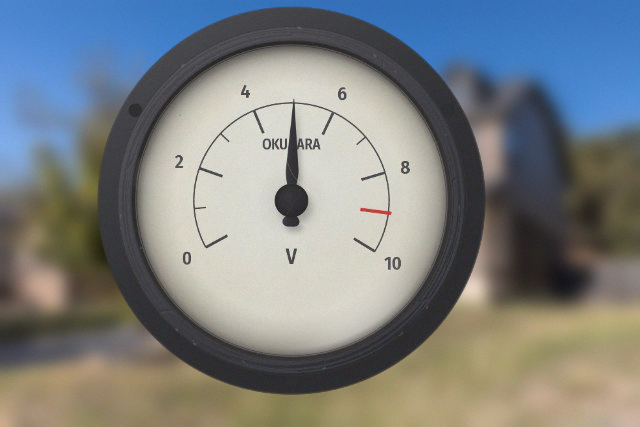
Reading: 5,V
